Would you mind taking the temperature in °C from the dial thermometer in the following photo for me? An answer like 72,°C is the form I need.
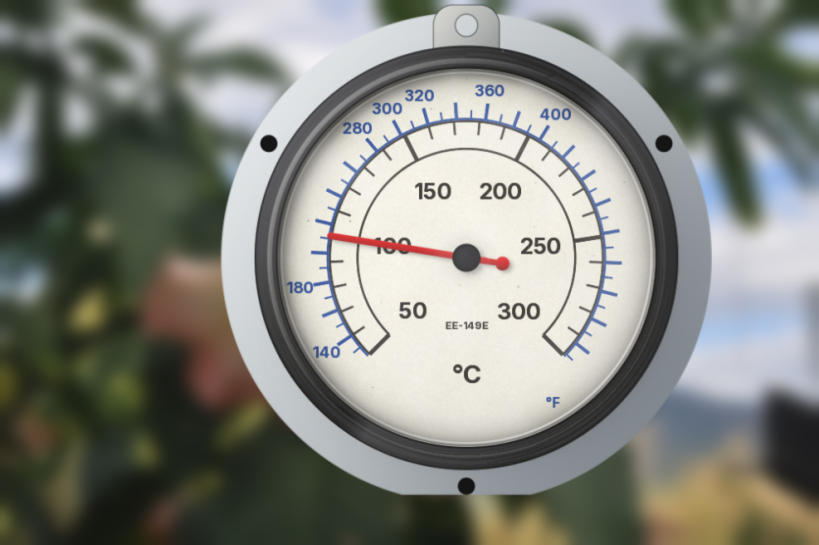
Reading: 100,°C
